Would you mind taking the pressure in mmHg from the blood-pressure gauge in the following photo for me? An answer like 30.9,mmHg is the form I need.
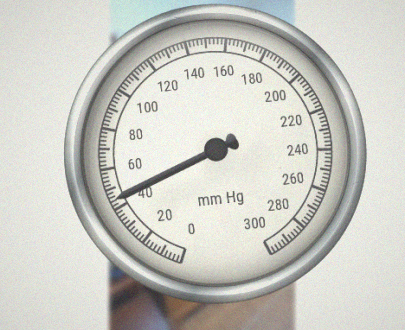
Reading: 44,mmHg
